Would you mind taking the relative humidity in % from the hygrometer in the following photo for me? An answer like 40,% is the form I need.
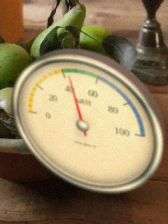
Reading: 44,%
